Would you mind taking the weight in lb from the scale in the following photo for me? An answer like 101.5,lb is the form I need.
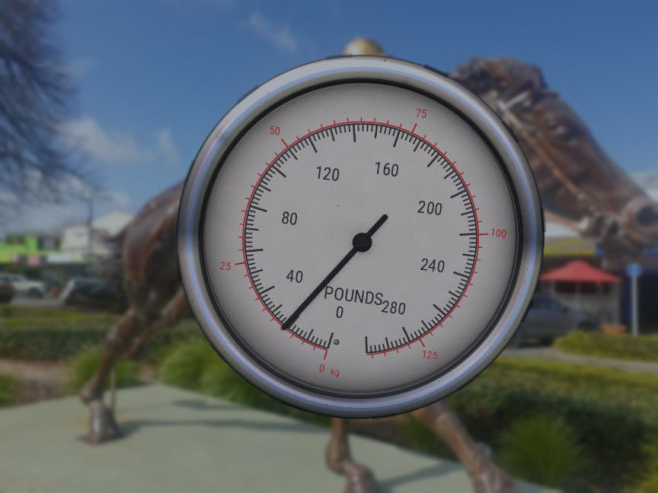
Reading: 22,lb
